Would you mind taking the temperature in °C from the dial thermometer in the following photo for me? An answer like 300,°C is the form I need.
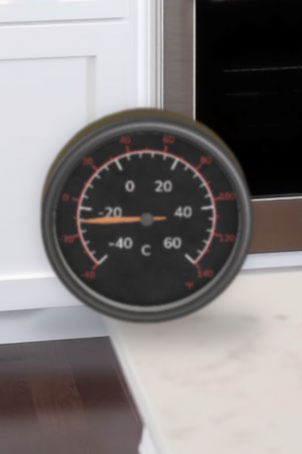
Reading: -24,°C
